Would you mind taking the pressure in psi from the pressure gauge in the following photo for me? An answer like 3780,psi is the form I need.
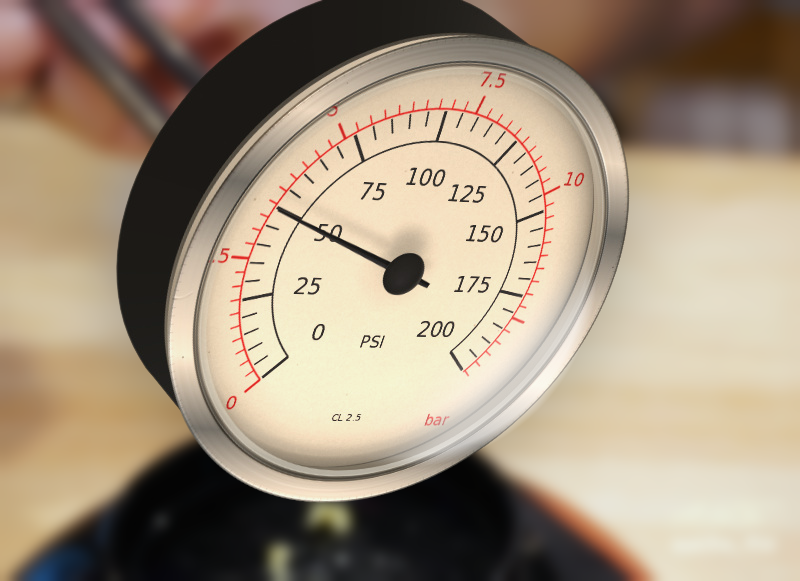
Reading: 50,psi
